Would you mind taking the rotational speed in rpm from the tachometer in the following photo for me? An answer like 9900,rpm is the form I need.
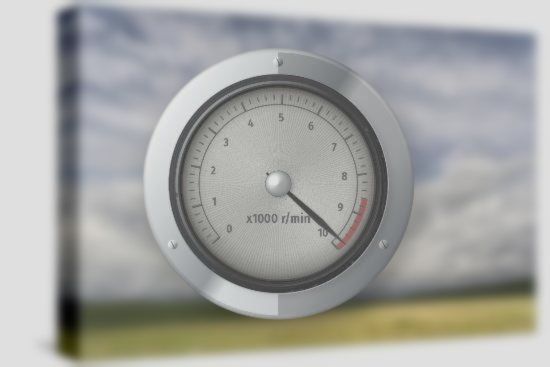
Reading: 9800,rpm
